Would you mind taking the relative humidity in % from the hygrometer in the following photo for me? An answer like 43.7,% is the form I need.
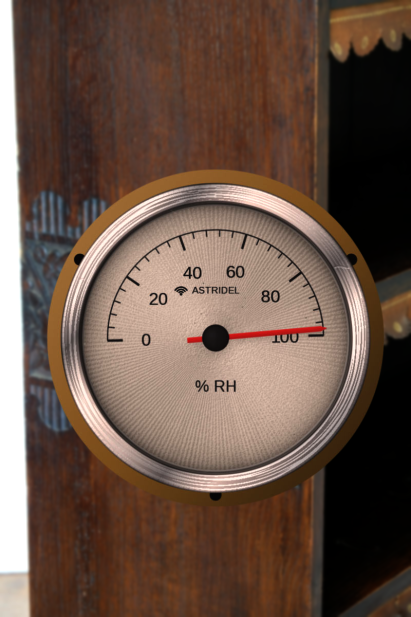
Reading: 98,%
